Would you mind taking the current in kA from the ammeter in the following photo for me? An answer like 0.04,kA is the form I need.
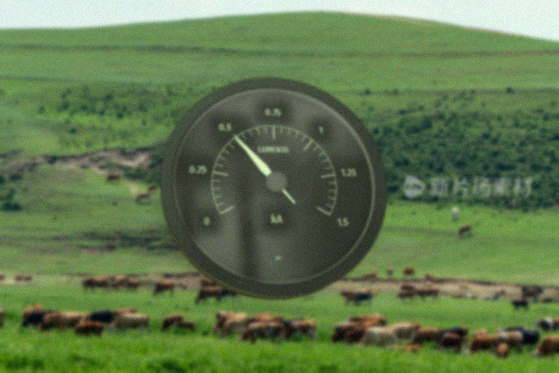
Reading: 0.5,kA
